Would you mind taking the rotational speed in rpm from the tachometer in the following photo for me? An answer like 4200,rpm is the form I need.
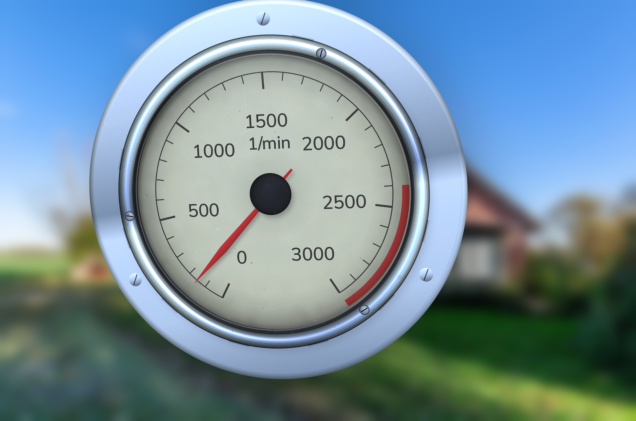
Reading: 150,rpm
